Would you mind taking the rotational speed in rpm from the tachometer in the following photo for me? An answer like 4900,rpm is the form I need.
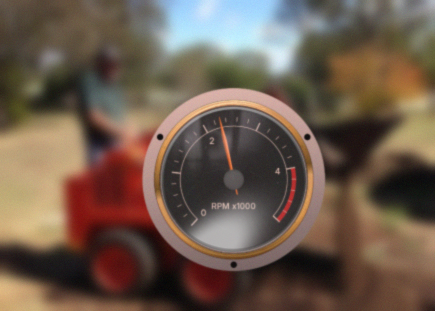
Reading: 2300,rpm
